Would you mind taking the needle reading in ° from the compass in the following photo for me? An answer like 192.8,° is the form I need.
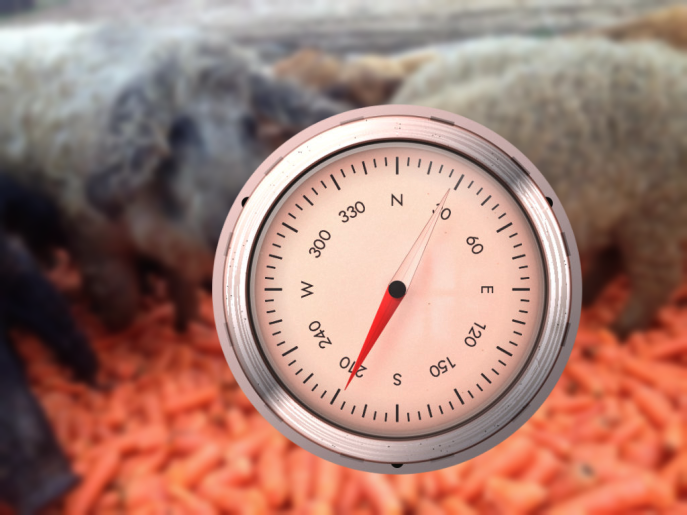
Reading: 207.5,°
